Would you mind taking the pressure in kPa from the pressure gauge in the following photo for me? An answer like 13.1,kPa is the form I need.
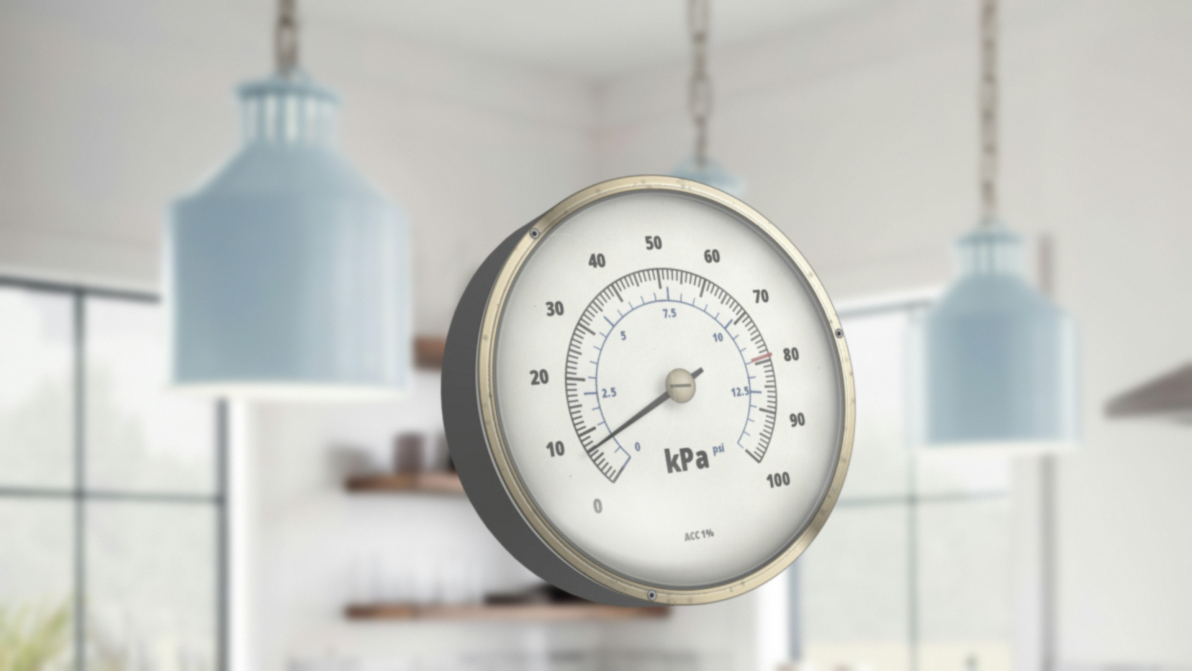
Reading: 7,kPa
